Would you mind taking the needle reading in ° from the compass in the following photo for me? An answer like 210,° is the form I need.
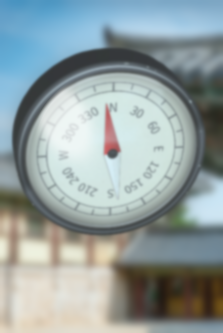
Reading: 352.5,°
